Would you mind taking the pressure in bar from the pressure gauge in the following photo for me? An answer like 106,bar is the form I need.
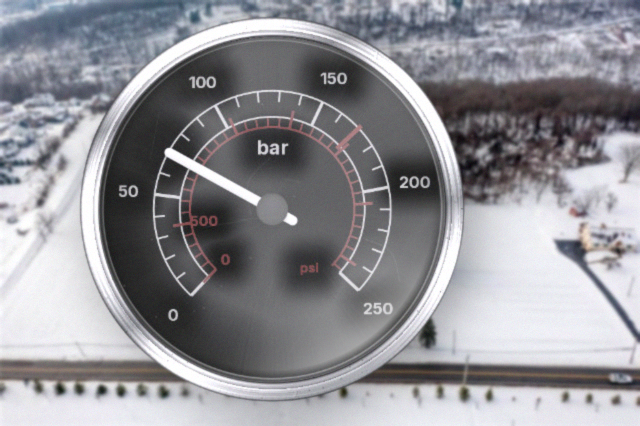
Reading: 70,bar
